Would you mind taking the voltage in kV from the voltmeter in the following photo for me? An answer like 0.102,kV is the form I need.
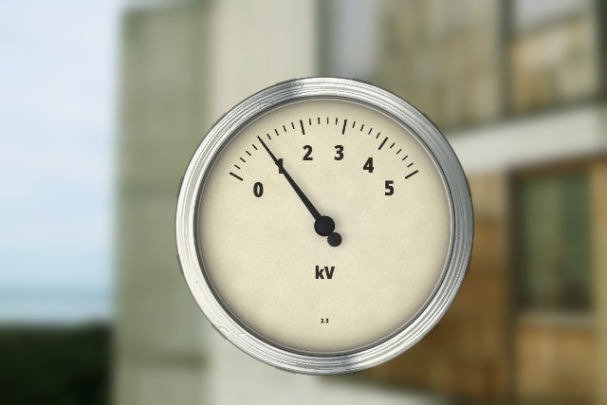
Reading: 1,kV
